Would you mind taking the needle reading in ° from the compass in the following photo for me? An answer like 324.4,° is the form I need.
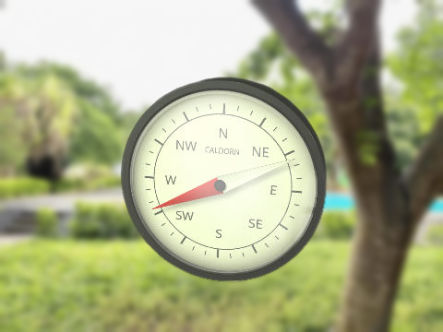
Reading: 245,°
